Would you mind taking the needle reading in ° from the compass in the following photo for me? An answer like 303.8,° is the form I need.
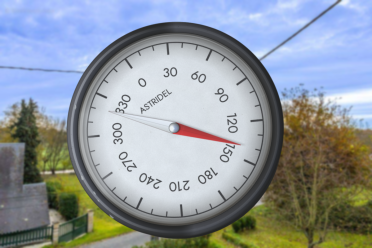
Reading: 140,°
